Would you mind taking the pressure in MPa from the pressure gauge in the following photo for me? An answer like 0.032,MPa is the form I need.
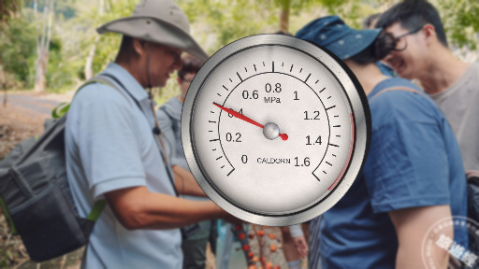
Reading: 0.4,MPa
